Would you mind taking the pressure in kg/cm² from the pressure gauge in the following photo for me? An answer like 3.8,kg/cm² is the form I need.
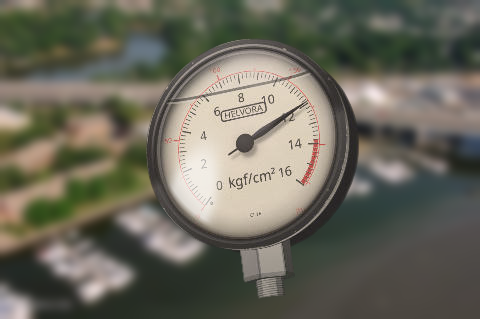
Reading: 12,kg/cm²
